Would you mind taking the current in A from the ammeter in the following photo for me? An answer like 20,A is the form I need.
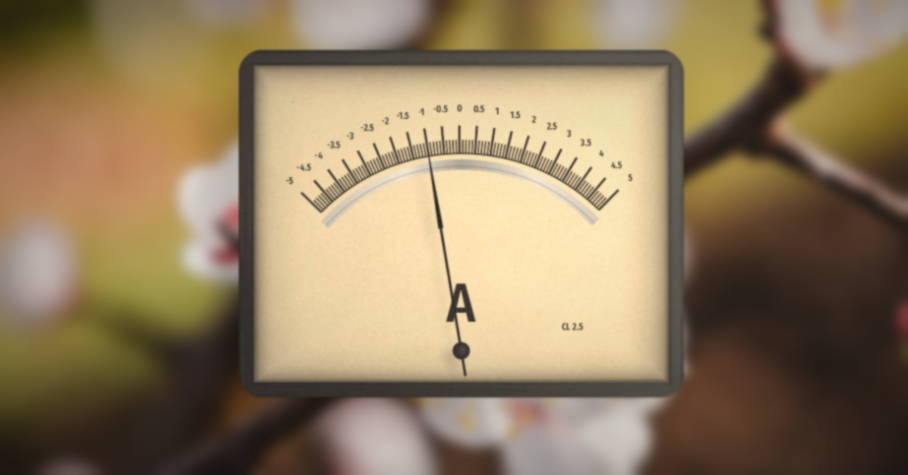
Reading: -1,A
